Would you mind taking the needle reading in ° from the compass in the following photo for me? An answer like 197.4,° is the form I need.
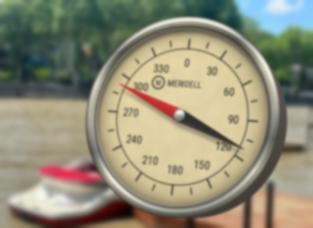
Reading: 292.5,°
